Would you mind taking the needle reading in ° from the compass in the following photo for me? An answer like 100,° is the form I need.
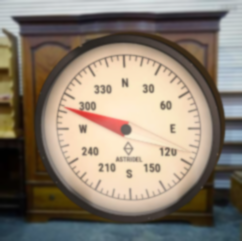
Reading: 290,°
